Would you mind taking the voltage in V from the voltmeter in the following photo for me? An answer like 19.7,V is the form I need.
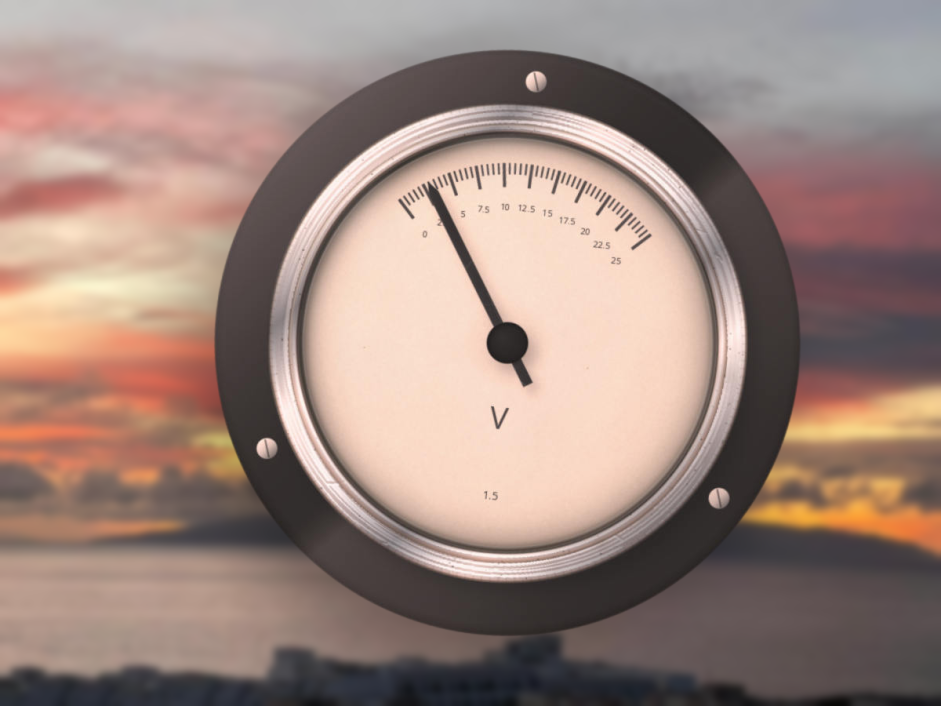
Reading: 3,V
